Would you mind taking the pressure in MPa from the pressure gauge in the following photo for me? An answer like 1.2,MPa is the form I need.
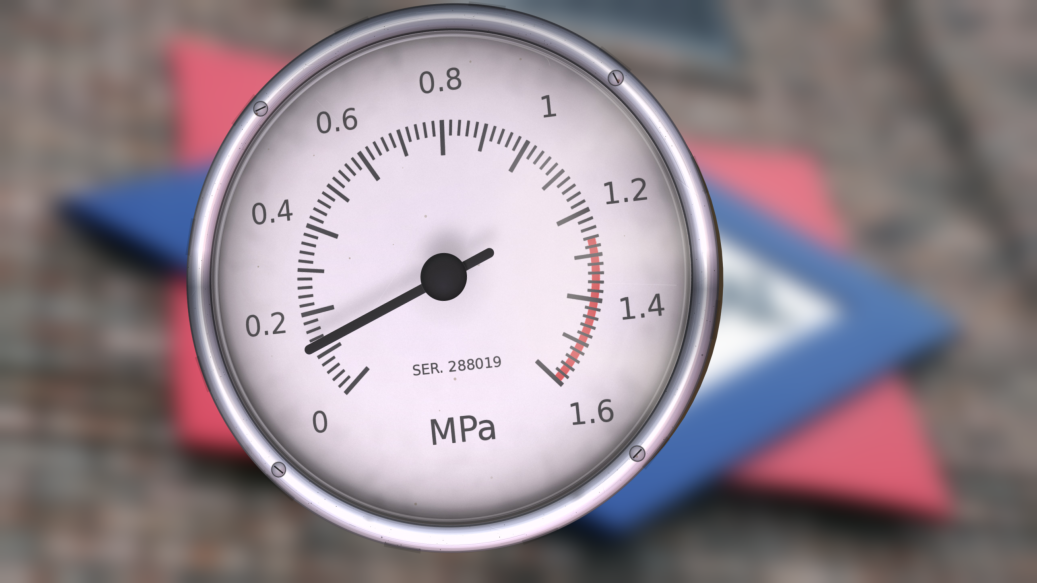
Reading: 0.12,MPa
